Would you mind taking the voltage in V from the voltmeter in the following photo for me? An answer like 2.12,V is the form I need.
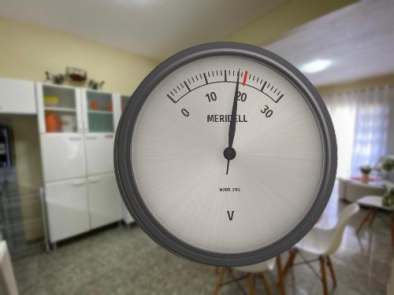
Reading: 18,V
